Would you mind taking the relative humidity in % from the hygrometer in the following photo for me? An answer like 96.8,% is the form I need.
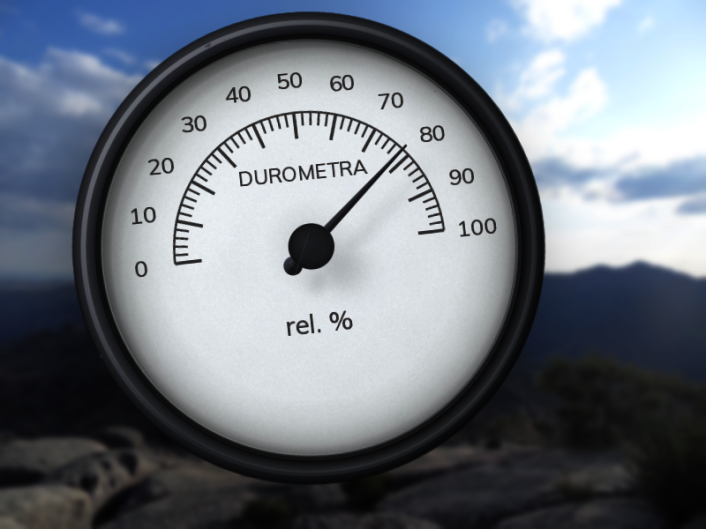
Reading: 78,%
